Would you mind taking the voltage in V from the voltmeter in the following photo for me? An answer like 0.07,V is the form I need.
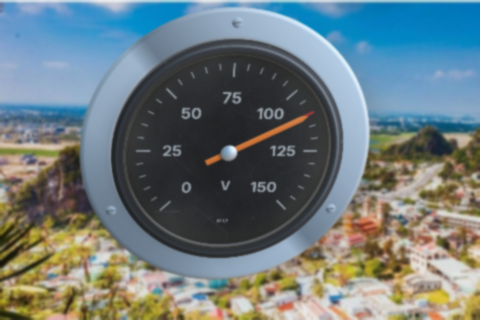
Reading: 110,V
